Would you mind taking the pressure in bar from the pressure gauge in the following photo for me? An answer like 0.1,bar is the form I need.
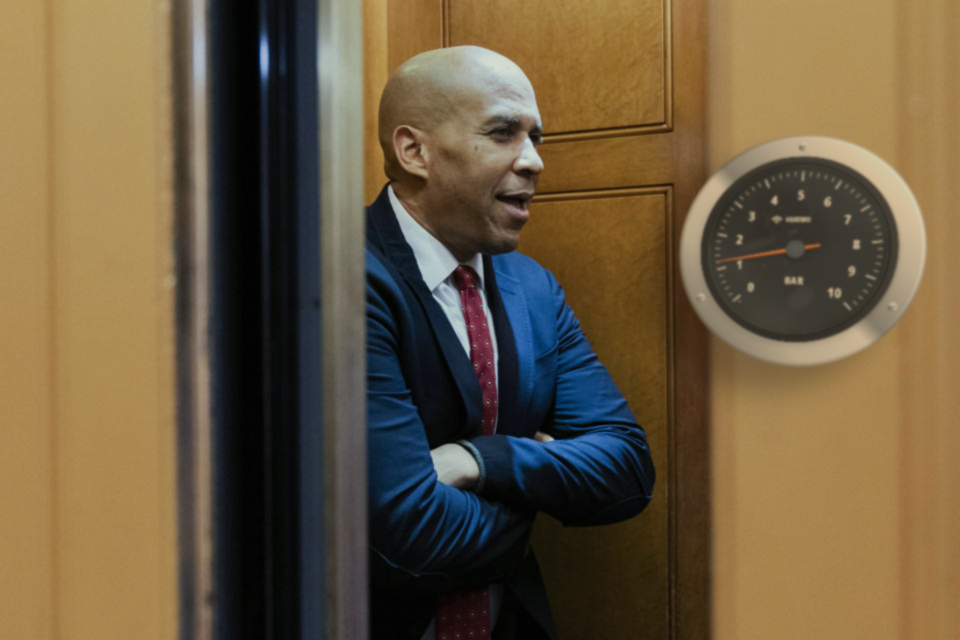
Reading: 1.2,bar
